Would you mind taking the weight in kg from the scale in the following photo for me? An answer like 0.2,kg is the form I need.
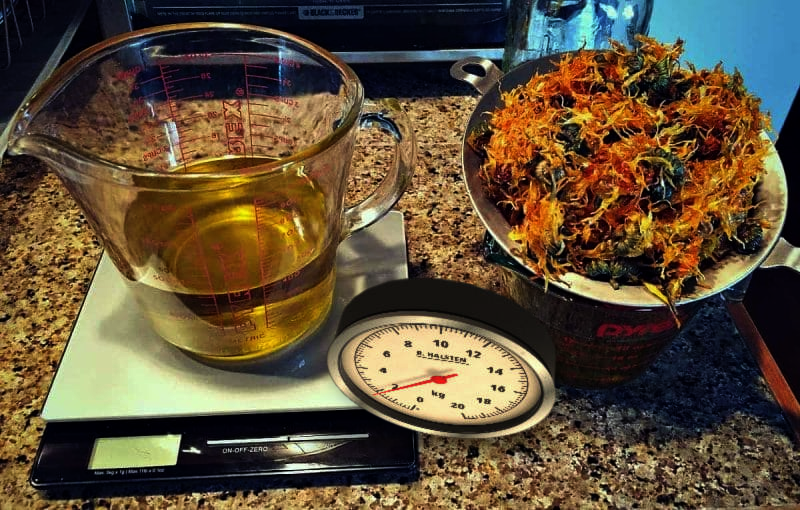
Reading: 2,kg
